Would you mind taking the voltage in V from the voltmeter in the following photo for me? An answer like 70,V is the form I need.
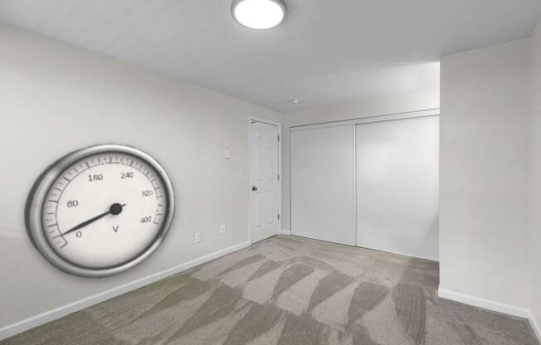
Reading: 20,V
